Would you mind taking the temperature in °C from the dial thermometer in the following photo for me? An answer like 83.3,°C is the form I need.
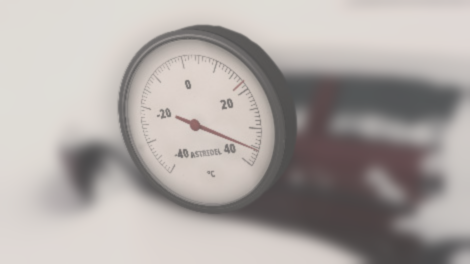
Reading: 35,°C
